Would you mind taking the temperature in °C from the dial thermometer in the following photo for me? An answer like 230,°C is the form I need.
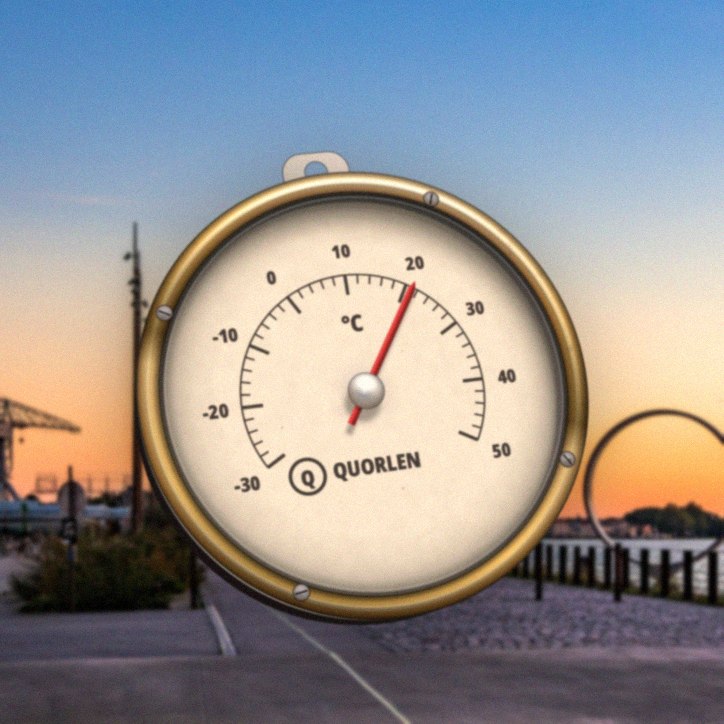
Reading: 21,°C
